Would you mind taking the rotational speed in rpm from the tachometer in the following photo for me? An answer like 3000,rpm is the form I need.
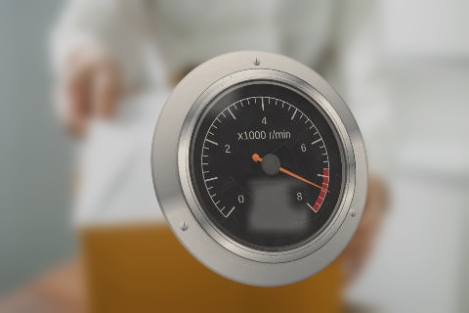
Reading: 7400,rpm
